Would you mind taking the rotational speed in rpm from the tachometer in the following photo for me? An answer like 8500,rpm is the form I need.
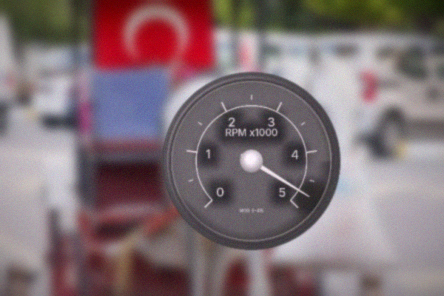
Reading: 4750,rpm
